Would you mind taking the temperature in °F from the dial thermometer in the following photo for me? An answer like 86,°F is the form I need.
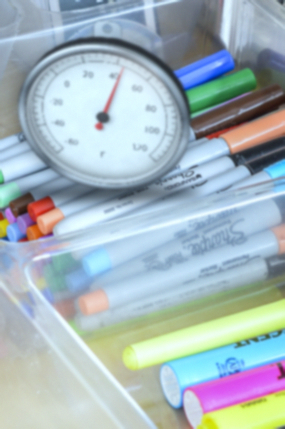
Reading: 44,°F
